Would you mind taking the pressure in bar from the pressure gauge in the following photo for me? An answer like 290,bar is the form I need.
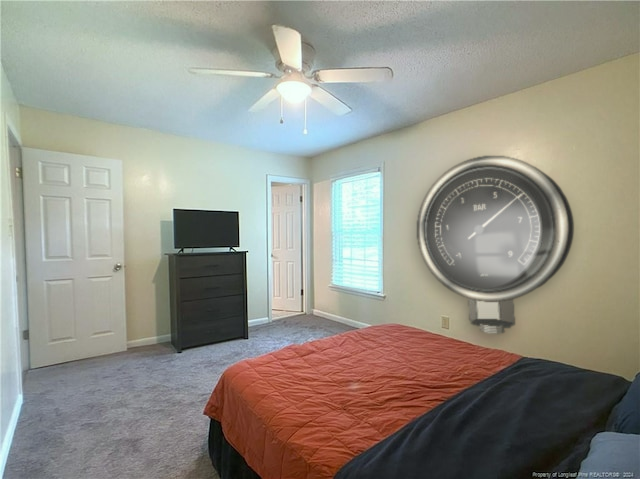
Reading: 6,bar
